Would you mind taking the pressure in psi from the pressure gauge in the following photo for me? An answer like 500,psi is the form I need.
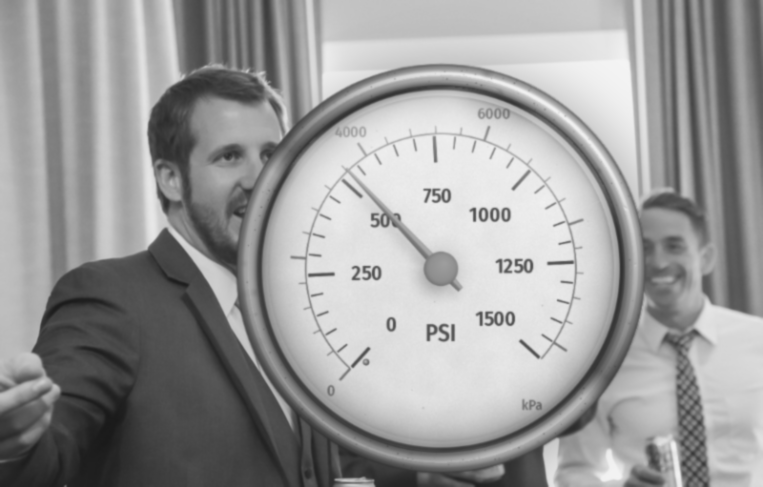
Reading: 525,psi
